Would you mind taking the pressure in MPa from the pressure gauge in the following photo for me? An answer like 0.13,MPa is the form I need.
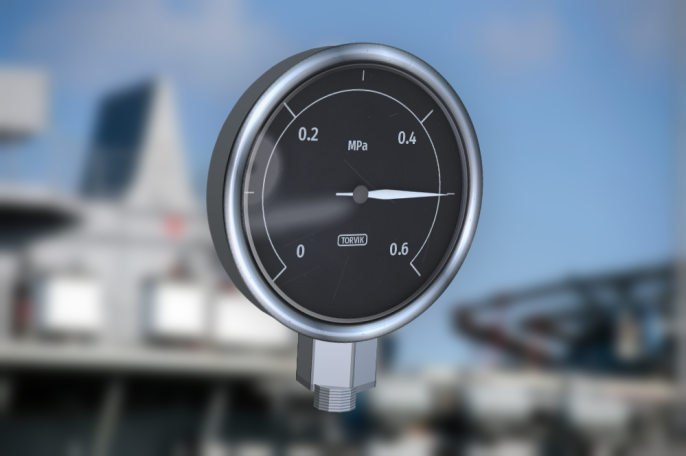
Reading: 0.5,MPa
